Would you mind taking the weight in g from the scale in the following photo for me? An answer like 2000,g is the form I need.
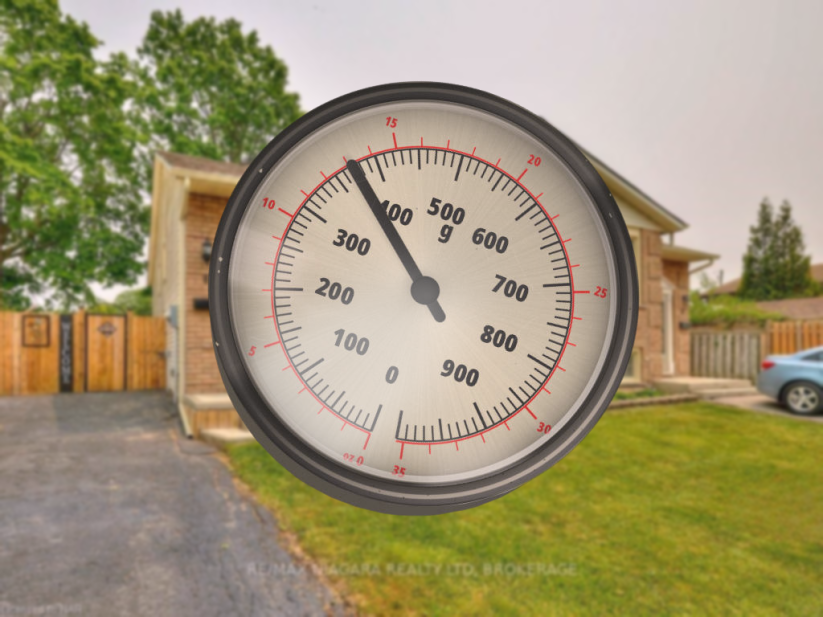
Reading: 370,g
